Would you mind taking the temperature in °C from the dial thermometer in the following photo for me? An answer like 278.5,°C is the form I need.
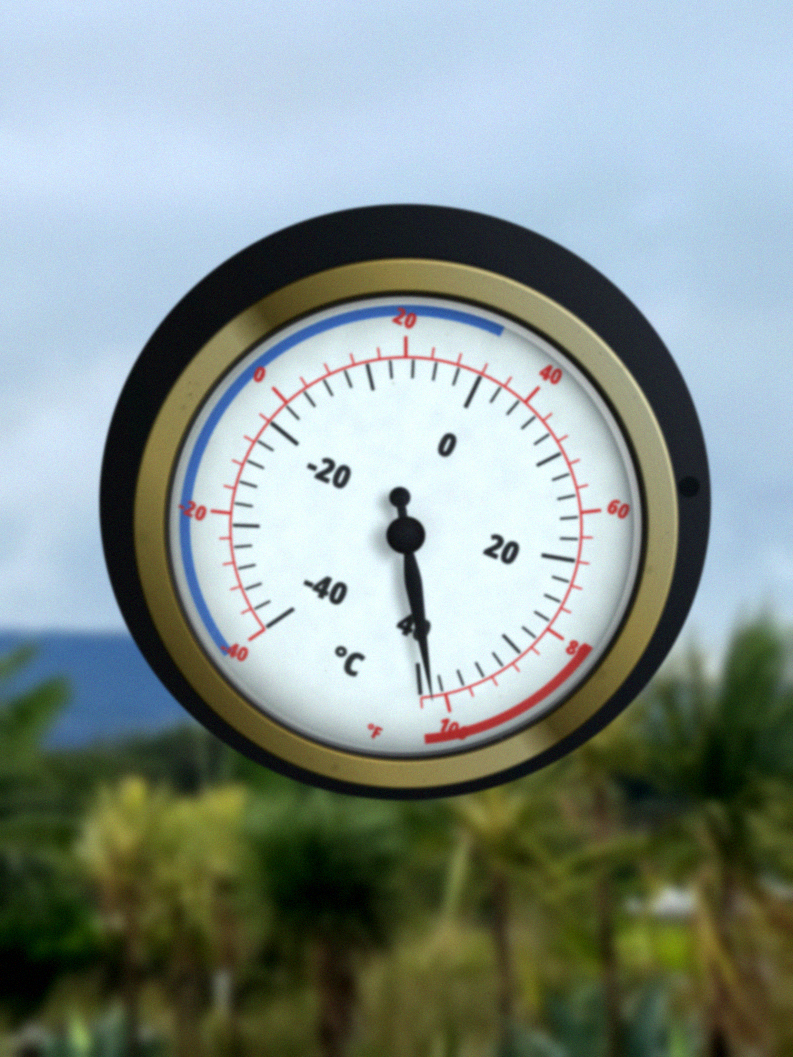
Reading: 39,°C
